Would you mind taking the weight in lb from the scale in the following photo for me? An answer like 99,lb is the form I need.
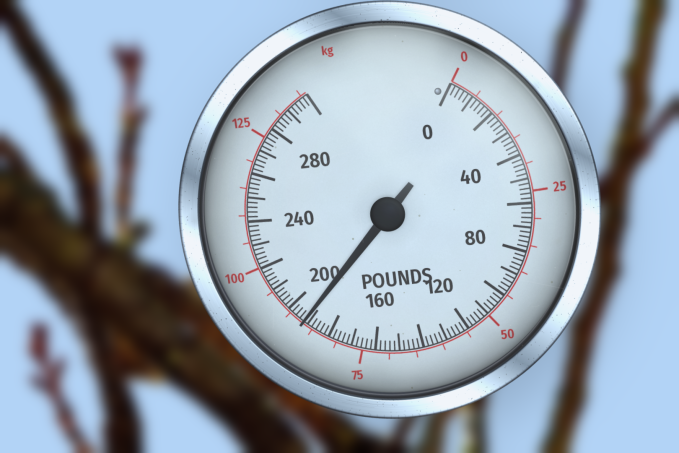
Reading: 192,lb
